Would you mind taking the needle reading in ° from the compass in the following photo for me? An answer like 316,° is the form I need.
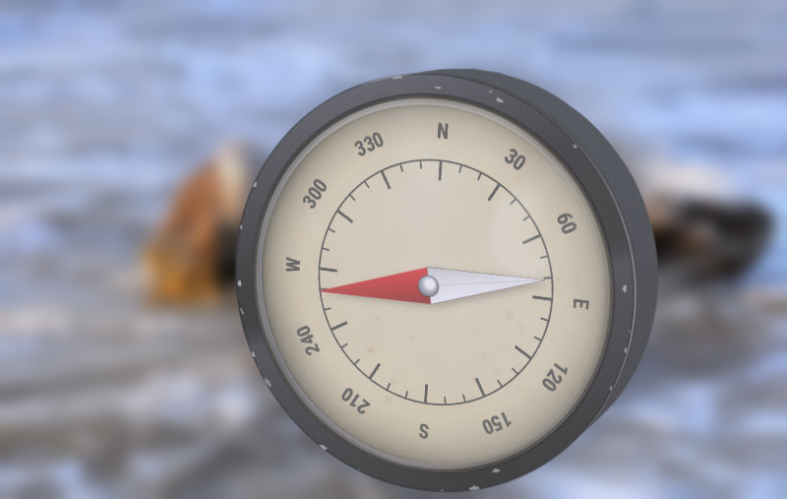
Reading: 260,°
